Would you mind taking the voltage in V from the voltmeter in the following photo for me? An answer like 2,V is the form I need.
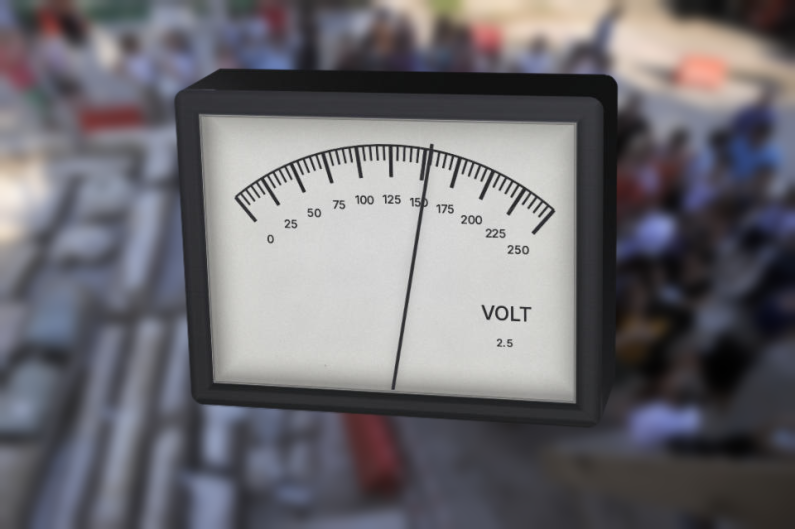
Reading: 155,V
